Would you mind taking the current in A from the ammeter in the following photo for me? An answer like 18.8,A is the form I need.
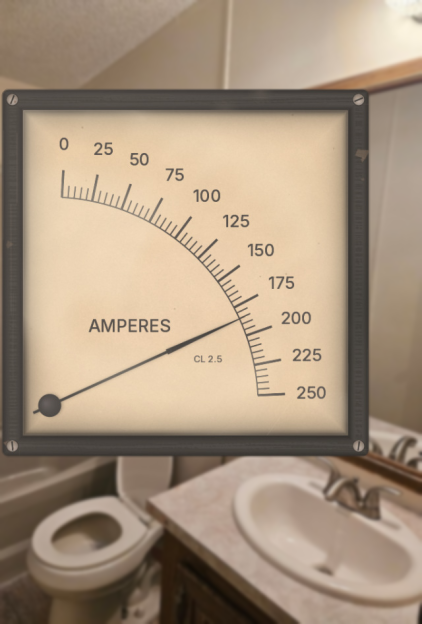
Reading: 185,A
